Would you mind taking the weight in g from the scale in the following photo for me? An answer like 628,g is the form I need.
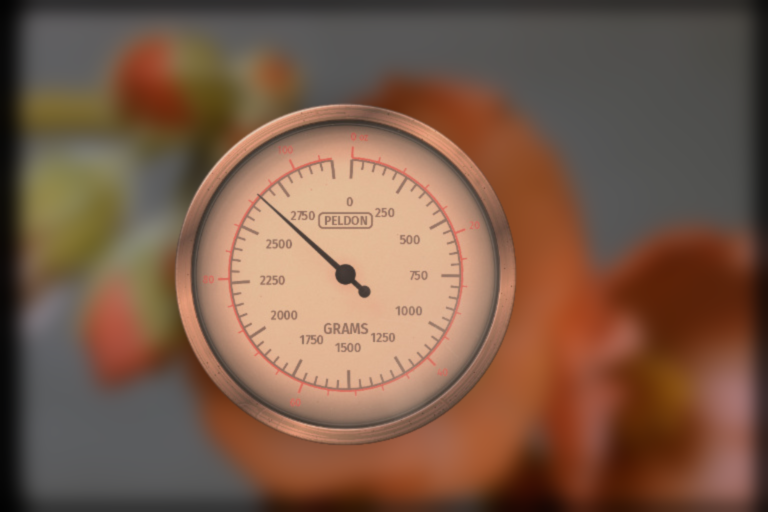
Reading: 2650,g
